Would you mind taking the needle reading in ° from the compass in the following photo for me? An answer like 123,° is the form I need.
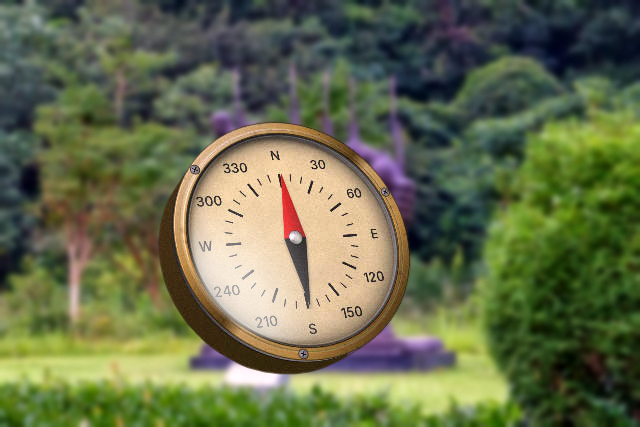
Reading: 0,°
